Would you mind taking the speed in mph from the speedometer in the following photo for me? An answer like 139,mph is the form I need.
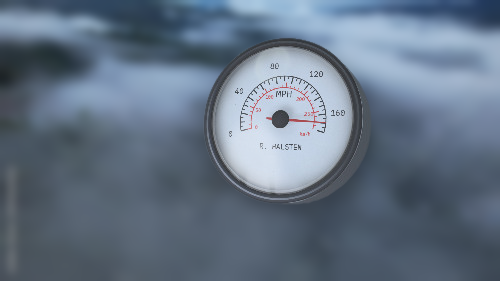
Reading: 170,mph
